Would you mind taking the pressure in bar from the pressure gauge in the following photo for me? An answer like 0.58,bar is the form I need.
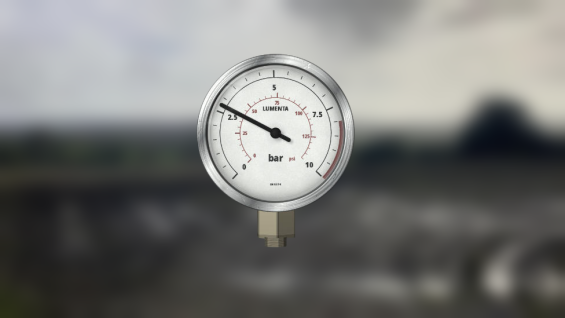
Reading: 2.75,bar
